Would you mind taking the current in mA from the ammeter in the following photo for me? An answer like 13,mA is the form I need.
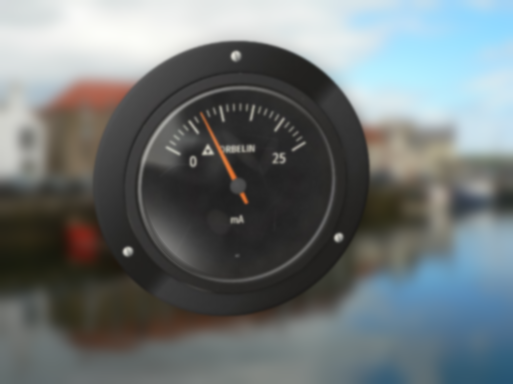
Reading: 7,mA
